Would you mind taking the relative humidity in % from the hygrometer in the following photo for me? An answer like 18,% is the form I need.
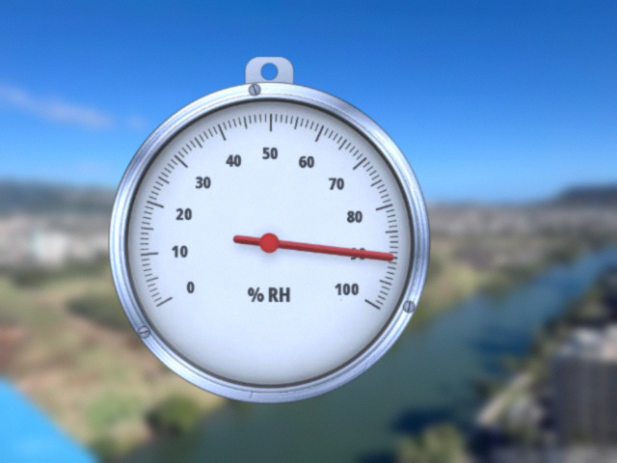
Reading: 90,%
